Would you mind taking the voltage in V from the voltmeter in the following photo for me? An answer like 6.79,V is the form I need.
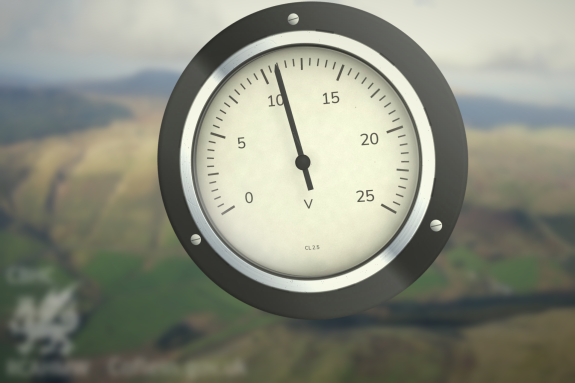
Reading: 11,V
